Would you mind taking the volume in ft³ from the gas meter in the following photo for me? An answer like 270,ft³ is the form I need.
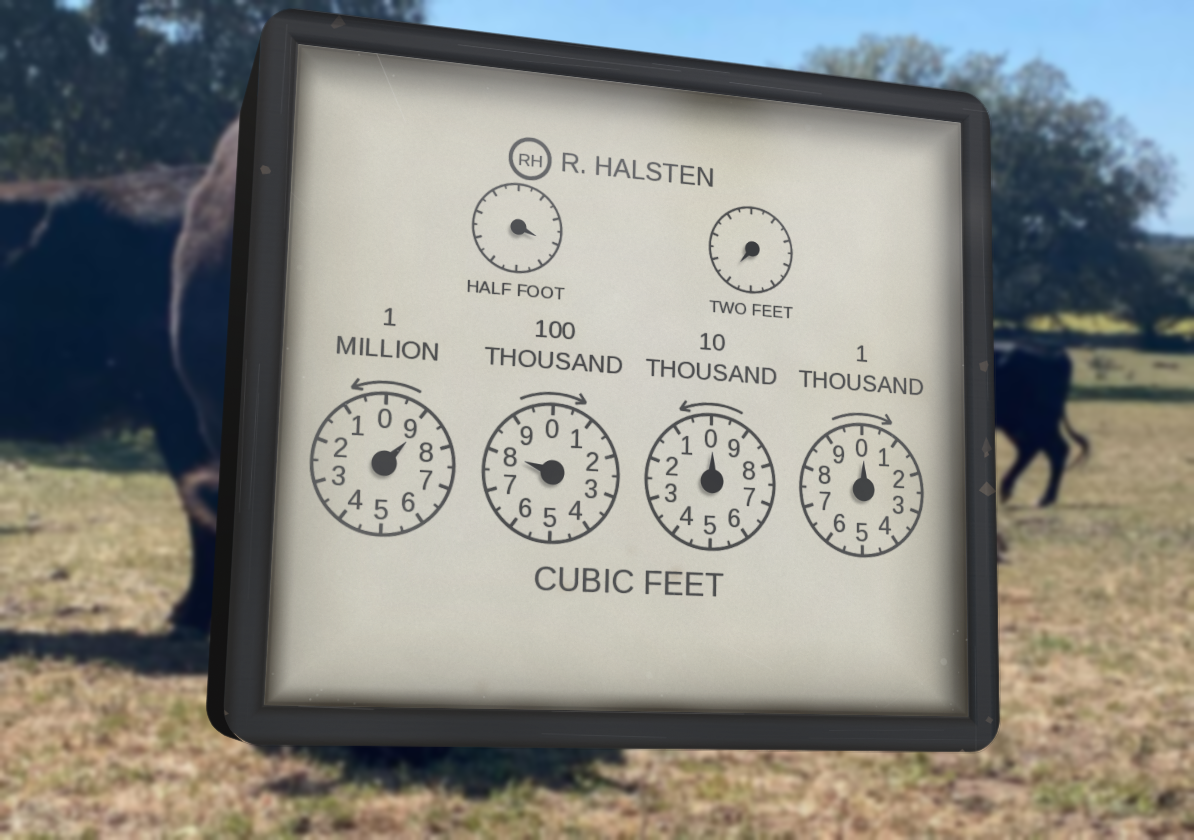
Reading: 880000,ft³
